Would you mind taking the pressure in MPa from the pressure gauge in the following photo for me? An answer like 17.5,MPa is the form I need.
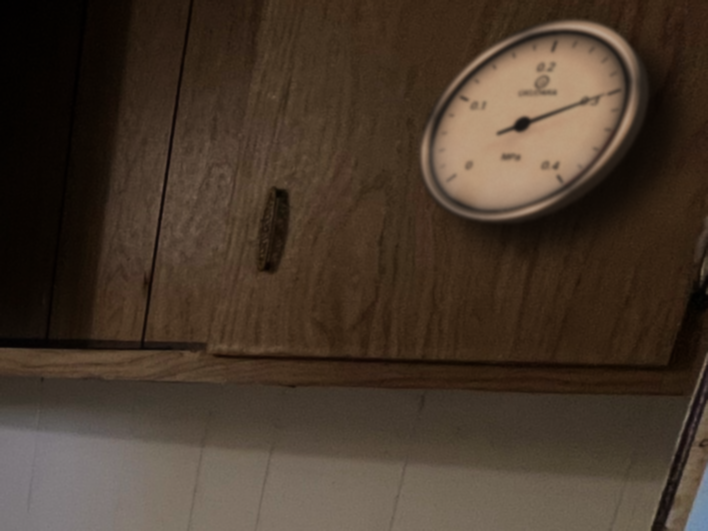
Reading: 0.3,MPa
